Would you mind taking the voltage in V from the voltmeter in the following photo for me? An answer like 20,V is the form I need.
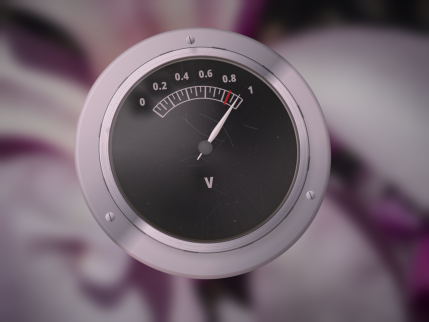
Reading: 0.95,V
